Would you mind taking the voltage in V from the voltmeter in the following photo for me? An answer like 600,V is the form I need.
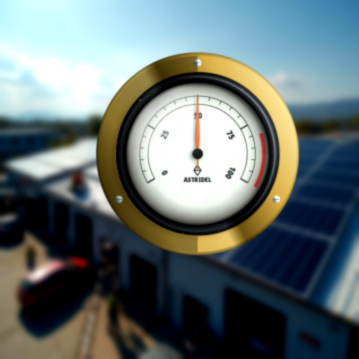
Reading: 50,V
